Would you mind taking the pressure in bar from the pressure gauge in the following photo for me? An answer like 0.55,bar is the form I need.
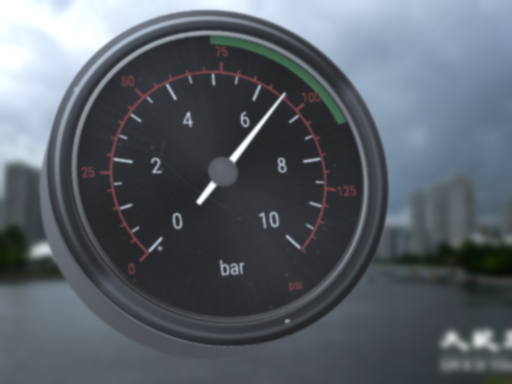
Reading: 6.5,bar
